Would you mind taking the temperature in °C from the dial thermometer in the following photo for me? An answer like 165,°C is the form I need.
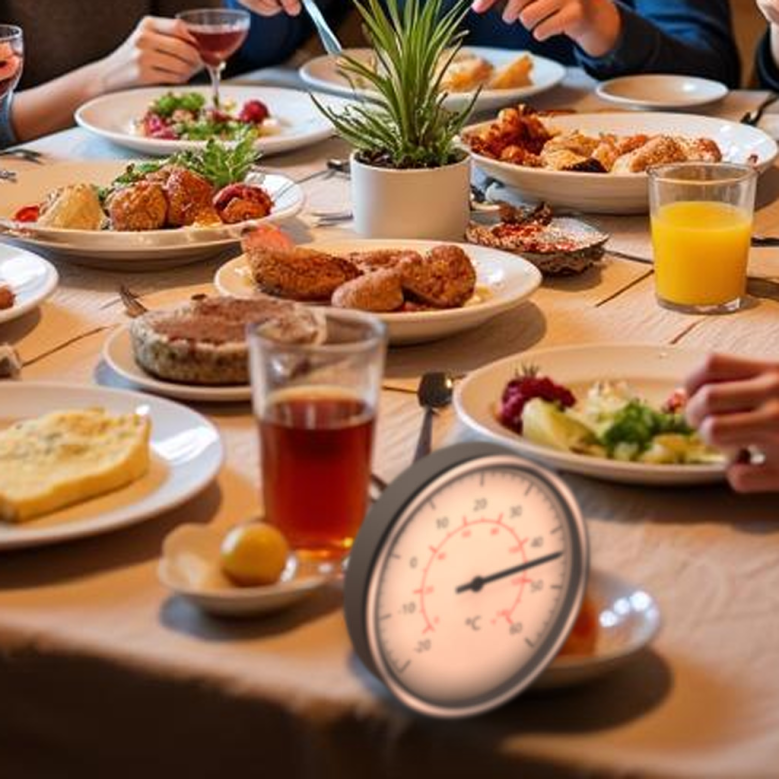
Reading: 44,°C
